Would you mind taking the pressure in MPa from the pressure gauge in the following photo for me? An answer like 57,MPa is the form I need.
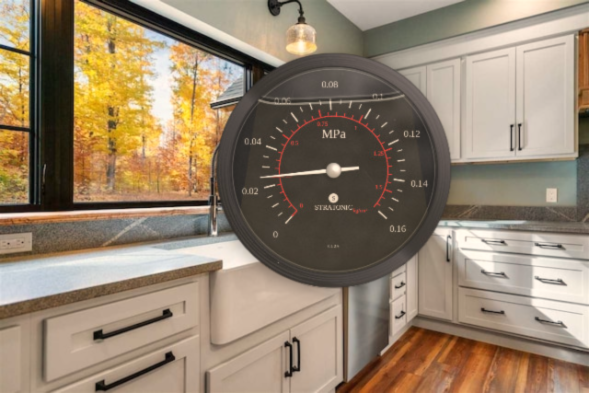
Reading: 0.025,MPa
